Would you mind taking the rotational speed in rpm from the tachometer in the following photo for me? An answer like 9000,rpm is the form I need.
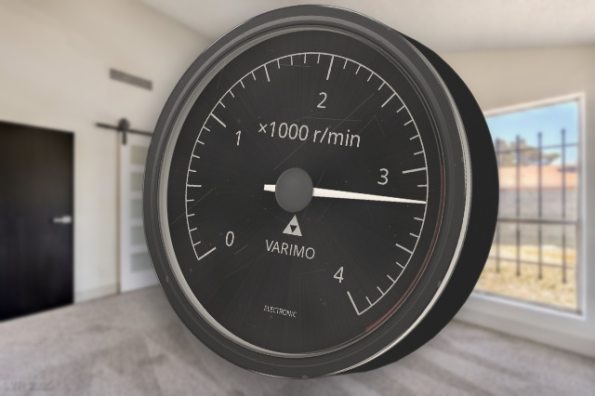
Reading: 3200,rpm
